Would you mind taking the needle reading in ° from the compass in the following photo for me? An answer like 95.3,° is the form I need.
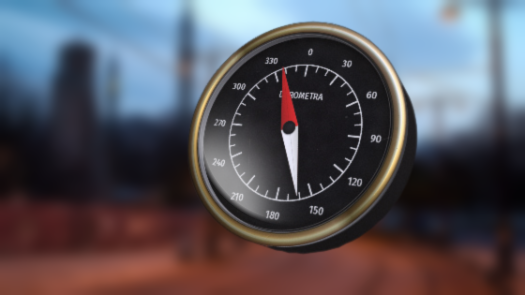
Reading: 340,°
